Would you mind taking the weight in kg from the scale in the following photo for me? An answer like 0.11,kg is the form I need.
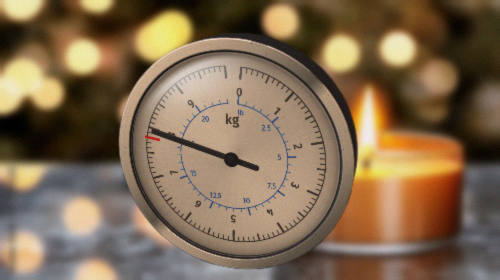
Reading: 8,kg
